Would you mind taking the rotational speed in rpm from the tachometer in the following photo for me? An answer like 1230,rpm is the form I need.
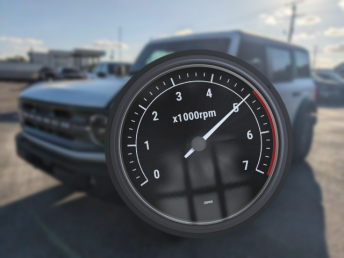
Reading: 5000,rpm
